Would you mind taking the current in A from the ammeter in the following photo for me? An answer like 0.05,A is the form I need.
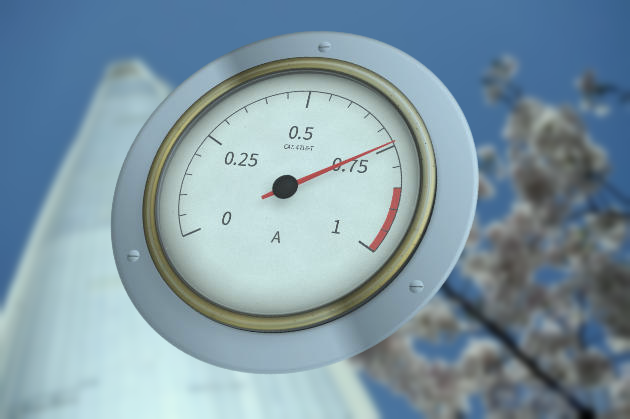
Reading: 0.75,A
